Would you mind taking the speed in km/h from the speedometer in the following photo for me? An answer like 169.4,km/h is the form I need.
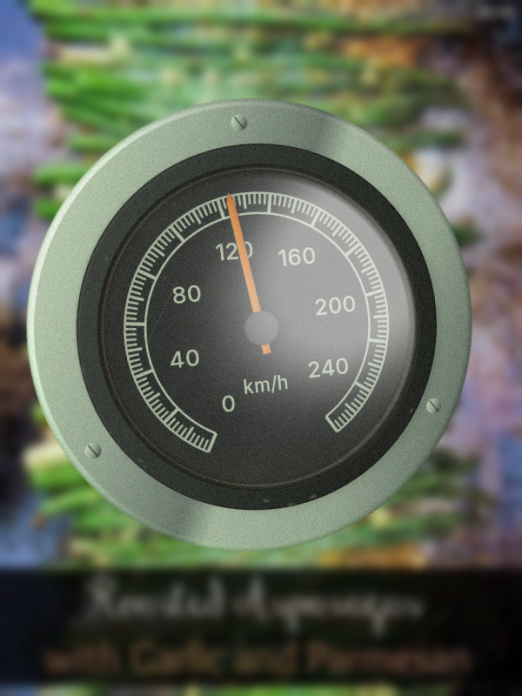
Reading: 124,km/h
